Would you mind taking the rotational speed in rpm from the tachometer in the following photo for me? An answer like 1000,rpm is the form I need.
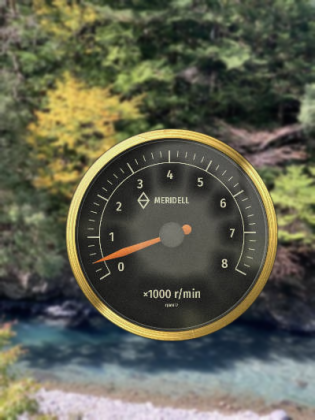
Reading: 400,rpm
